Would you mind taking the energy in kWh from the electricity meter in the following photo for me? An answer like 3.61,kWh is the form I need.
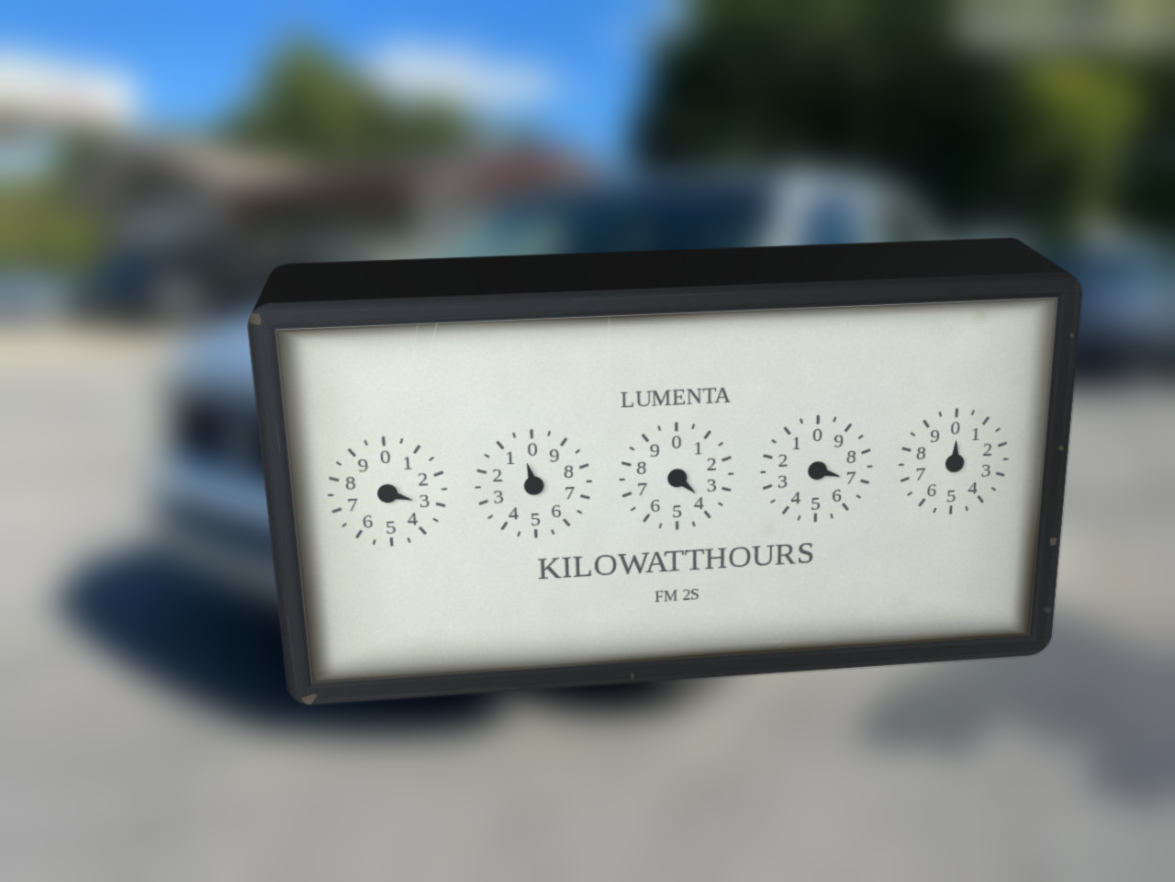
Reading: 30370,kWh
